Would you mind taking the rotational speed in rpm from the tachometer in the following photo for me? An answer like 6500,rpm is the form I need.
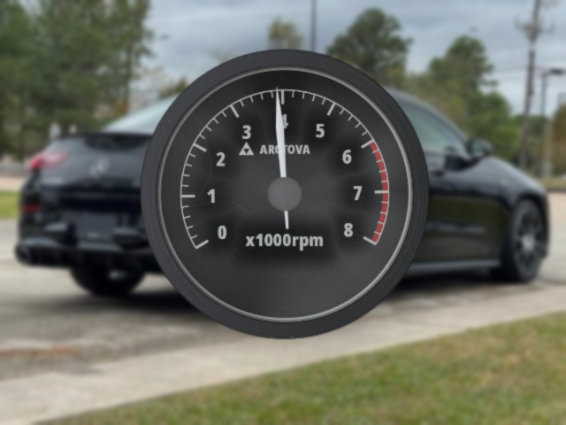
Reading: 3900,rpm
